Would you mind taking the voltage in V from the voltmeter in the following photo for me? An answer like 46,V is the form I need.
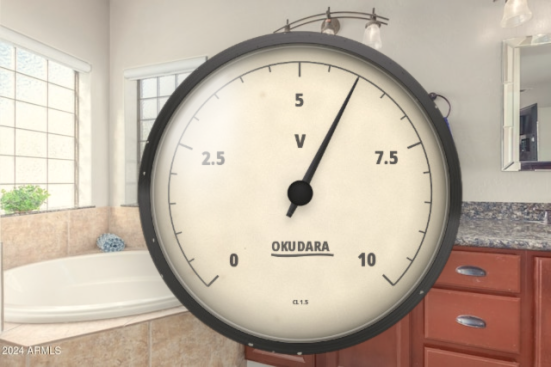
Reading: 6,V
